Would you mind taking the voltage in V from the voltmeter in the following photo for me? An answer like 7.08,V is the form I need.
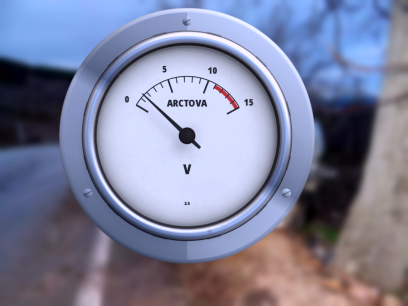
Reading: 1.5,V
